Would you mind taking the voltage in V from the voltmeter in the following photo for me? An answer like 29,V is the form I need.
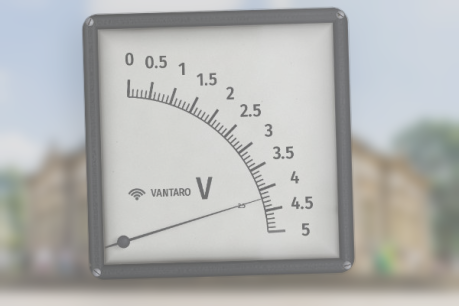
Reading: 4.2,V
